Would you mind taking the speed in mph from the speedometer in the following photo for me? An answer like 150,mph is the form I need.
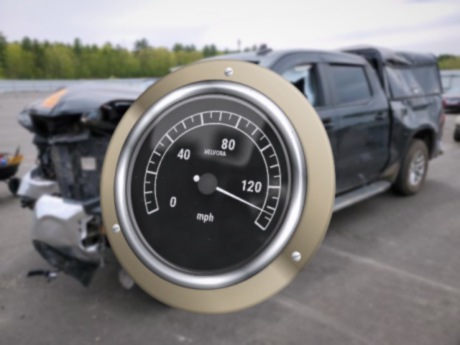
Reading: 132.5,mph
